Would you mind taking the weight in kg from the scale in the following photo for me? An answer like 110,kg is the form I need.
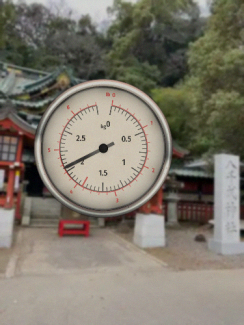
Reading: 2.05,kg
